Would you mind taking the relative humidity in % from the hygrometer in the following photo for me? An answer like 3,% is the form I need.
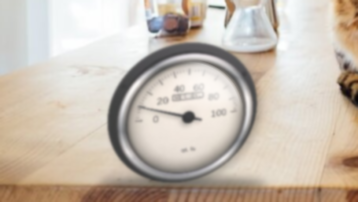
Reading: 10,%
